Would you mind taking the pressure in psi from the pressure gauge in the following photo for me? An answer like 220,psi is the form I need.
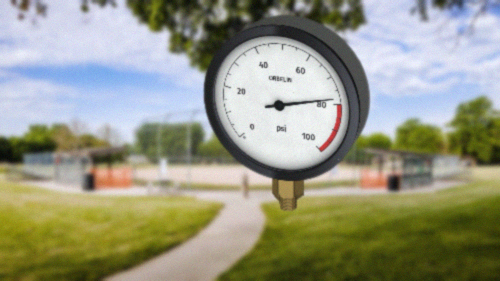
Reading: 77.5,psi
